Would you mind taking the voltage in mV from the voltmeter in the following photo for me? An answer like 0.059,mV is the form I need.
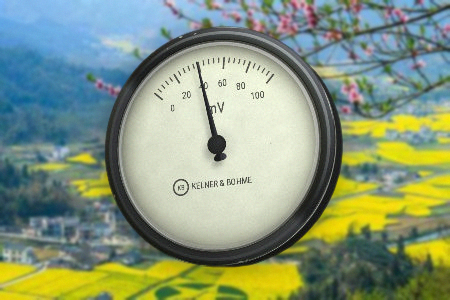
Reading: 40,mV
